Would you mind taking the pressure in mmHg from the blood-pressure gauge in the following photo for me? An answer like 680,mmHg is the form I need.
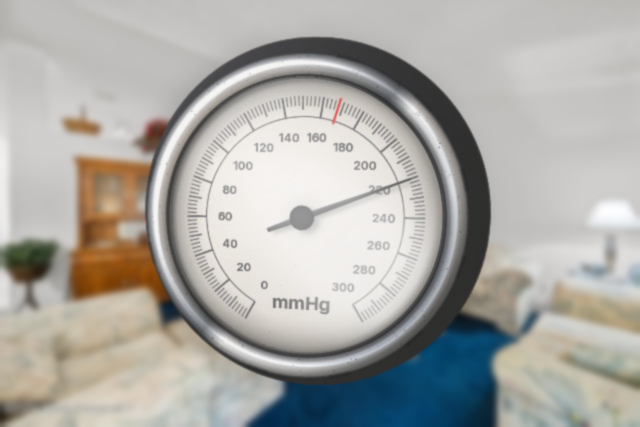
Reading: 220,mmHg
